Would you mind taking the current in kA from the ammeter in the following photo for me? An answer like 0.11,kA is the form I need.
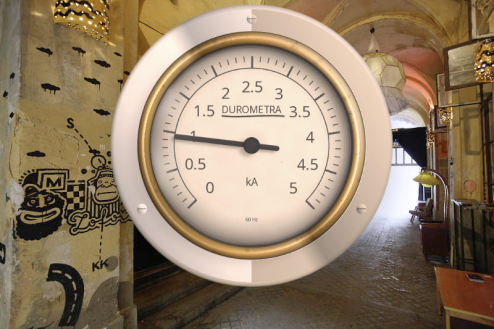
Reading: 0.95,kA
